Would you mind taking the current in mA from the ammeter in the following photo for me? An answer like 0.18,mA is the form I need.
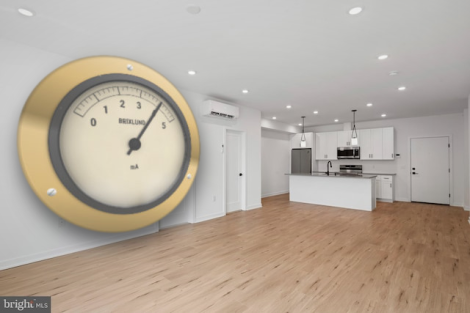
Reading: 4,mA
